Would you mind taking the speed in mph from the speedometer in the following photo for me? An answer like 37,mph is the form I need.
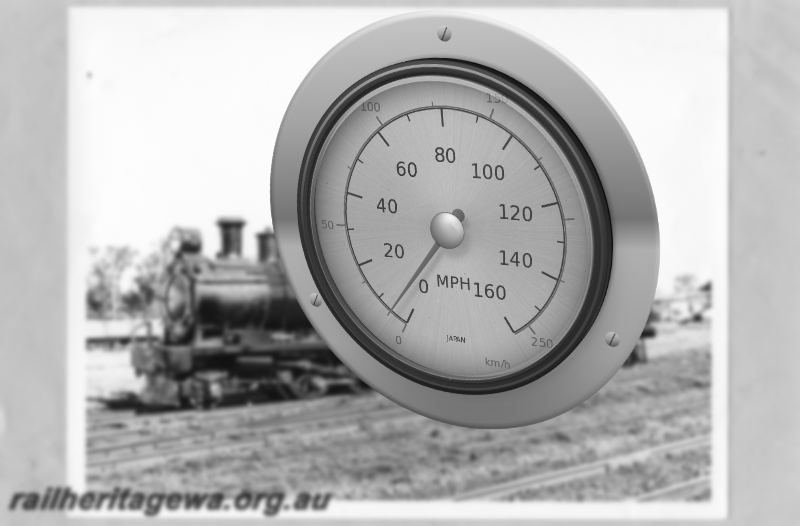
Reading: 5,mph
